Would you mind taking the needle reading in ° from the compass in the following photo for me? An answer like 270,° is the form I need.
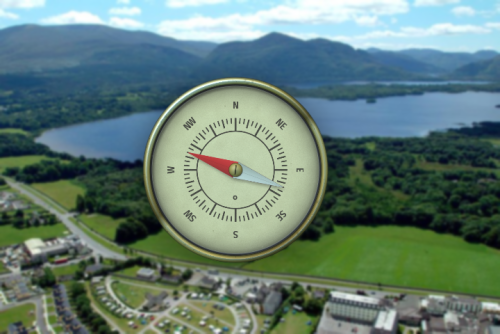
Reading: 290,°
